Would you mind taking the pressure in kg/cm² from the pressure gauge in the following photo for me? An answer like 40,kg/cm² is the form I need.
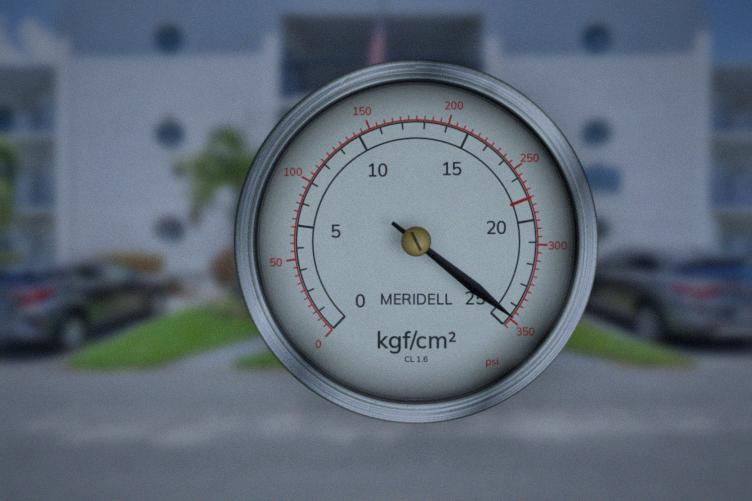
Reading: 24.5,kg/cm²
